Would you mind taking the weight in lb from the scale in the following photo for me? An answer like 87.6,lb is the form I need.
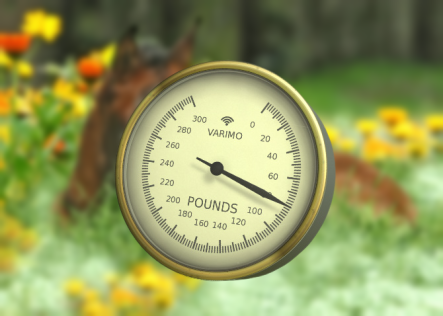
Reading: 80,lb
